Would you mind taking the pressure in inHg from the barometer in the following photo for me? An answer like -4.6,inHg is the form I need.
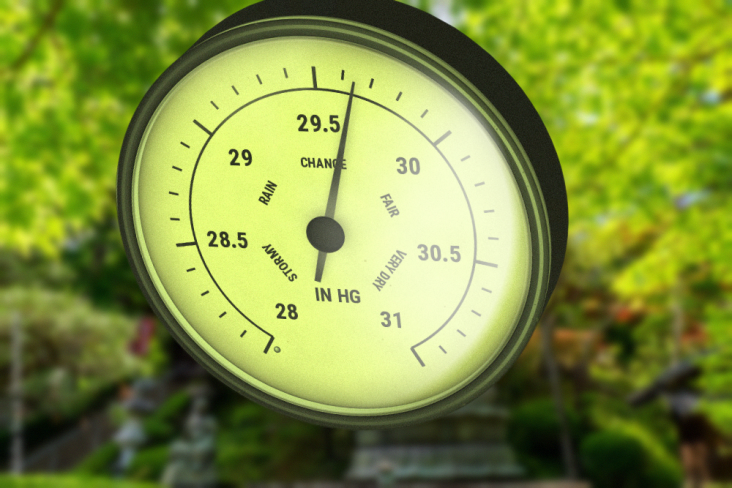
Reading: 29.65,inHg
